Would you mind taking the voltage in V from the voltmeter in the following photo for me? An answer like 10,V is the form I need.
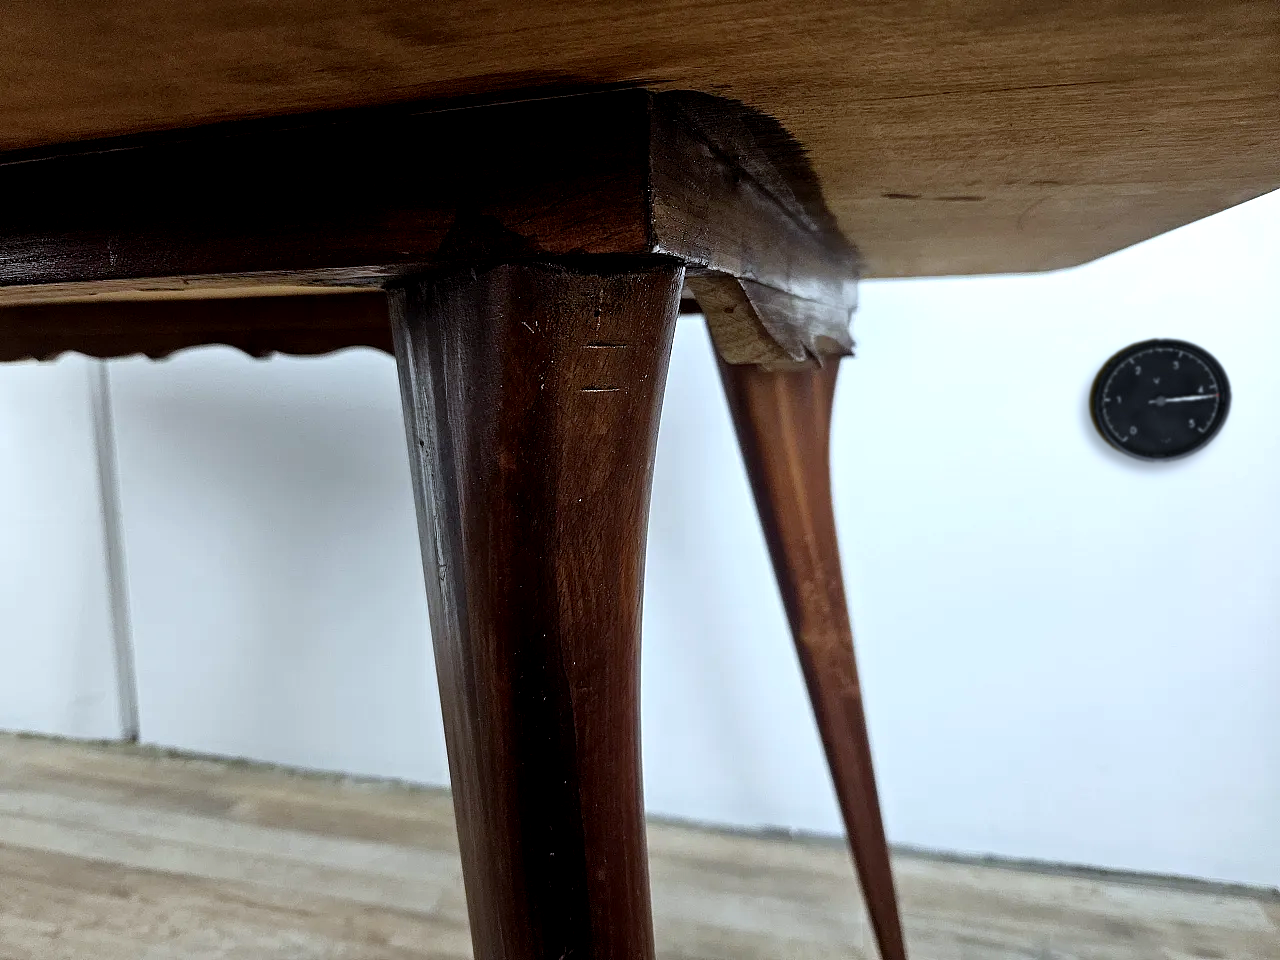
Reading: 4.2,V
